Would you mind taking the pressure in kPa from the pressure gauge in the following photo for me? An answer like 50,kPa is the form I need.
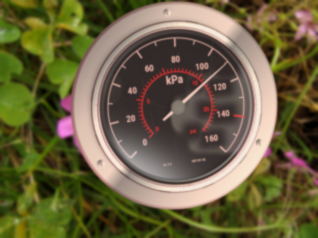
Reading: 110,kPa
